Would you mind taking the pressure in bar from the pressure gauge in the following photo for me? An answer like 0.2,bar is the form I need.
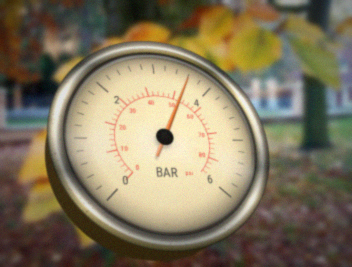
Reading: 3.6,bar
